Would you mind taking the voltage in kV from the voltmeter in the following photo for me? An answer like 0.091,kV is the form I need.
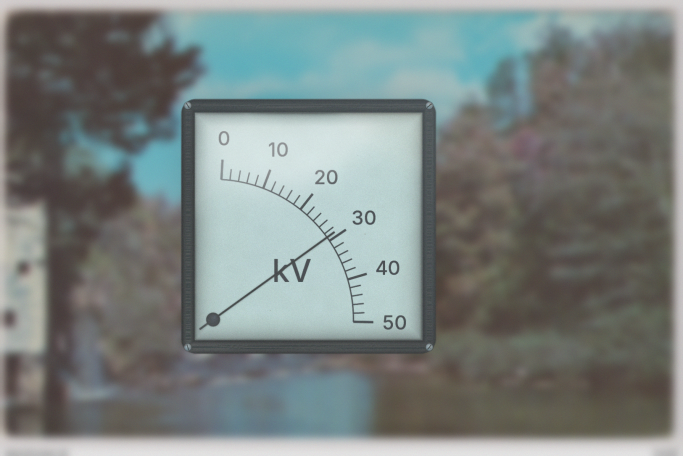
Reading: 29,kV
